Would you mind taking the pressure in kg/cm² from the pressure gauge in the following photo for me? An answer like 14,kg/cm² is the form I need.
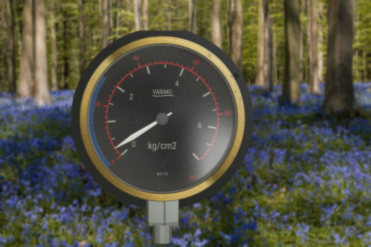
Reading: 0.25,kg/cm²
